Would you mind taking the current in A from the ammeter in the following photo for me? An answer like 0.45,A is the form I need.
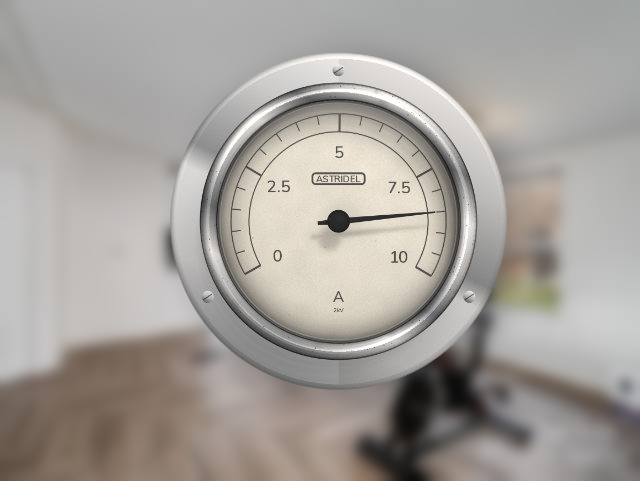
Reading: 8.5,A
